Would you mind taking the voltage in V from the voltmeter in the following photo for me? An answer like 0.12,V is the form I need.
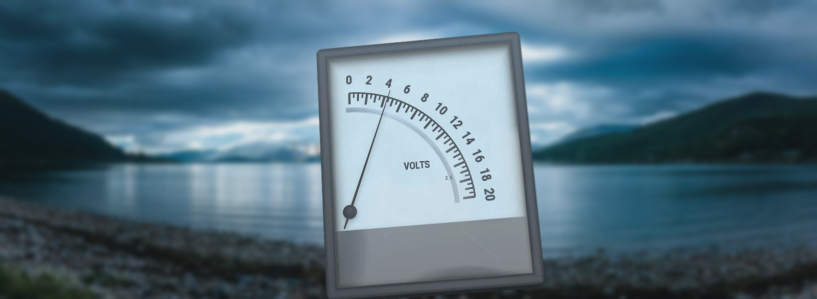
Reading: 4.5,V
